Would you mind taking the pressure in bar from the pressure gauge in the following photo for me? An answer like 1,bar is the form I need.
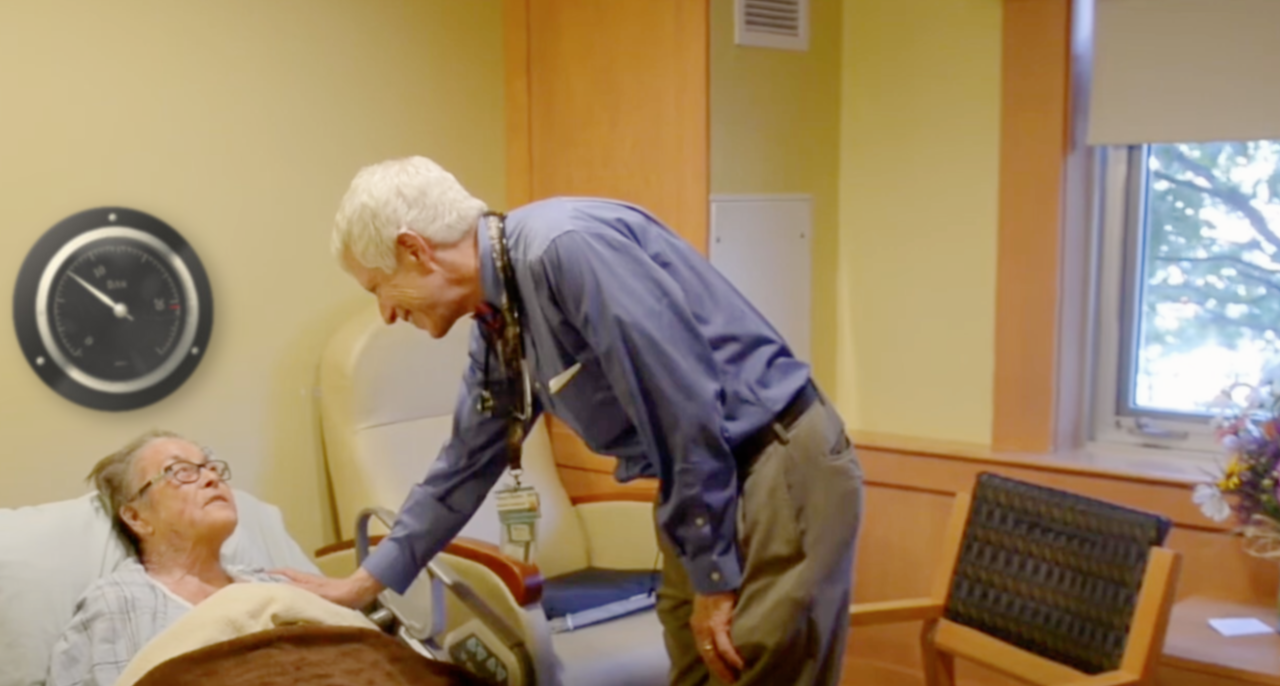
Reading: 7.5,bar
